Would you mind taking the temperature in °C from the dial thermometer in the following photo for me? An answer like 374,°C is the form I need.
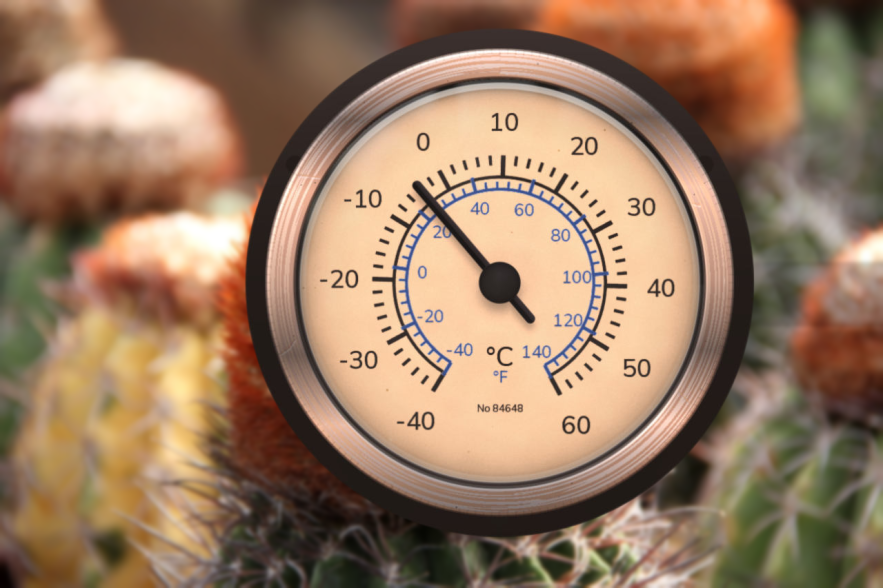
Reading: -4,°C
